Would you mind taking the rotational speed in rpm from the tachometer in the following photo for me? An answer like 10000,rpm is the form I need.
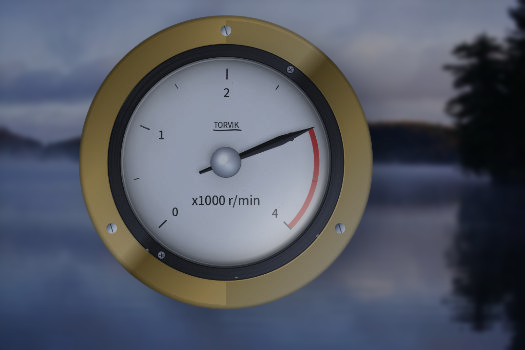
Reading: 3000,rpm
